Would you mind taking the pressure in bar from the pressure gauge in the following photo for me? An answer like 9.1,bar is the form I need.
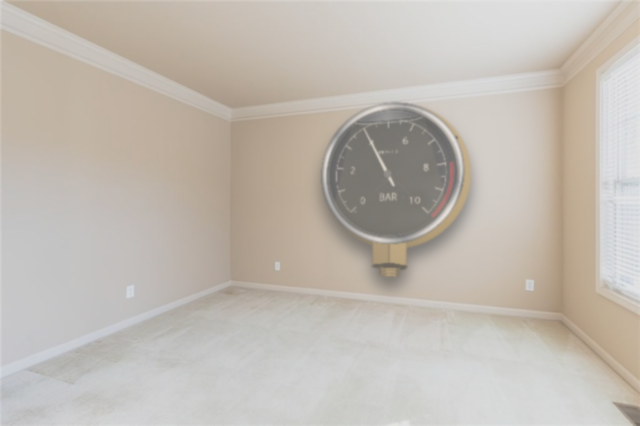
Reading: 4,bar
